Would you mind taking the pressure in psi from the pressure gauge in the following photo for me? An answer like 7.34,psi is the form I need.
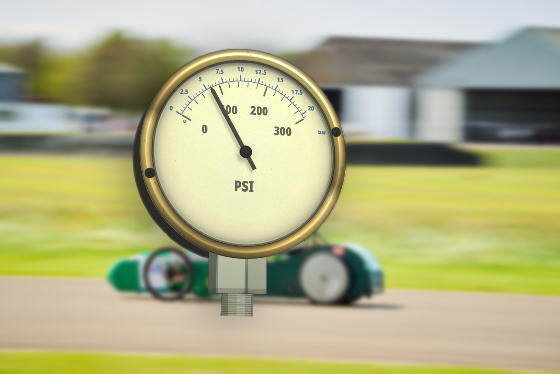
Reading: 80,psi
